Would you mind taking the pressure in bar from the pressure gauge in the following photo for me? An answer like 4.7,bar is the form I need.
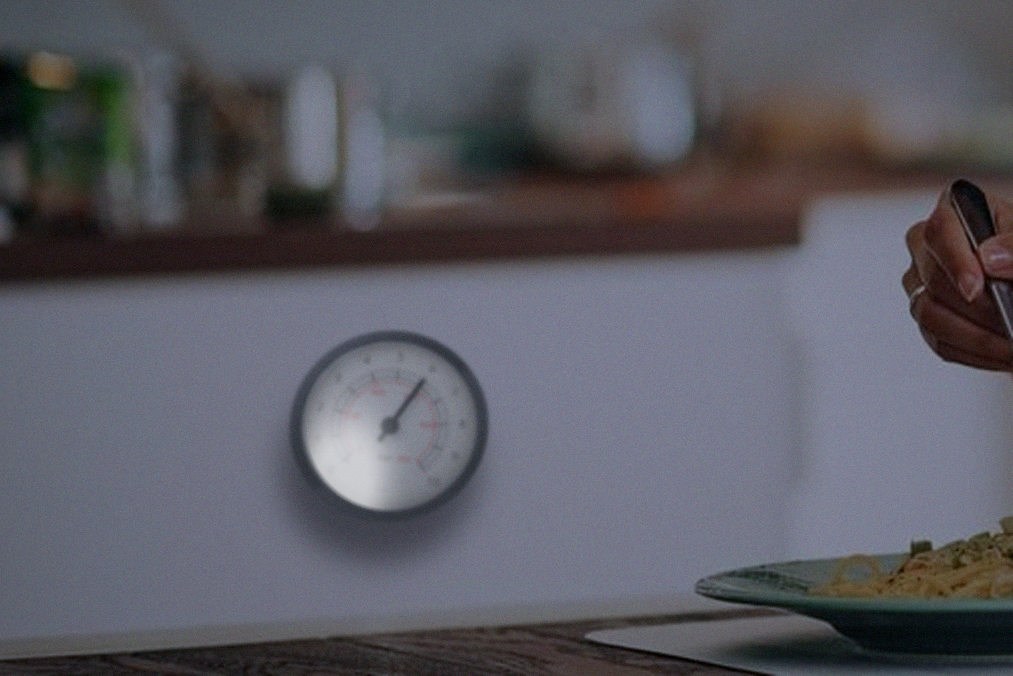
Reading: 6,bar
